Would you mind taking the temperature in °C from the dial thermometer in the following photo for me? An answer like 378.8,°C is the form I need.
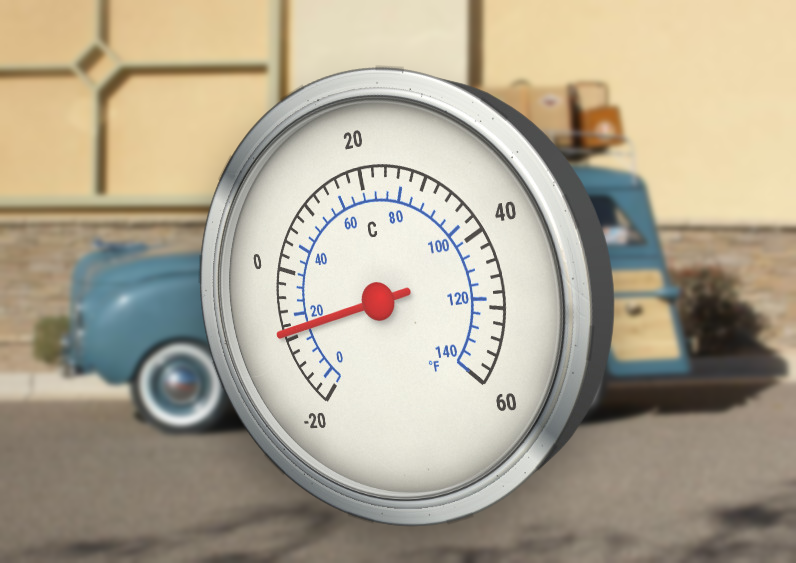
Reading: -9,°C
